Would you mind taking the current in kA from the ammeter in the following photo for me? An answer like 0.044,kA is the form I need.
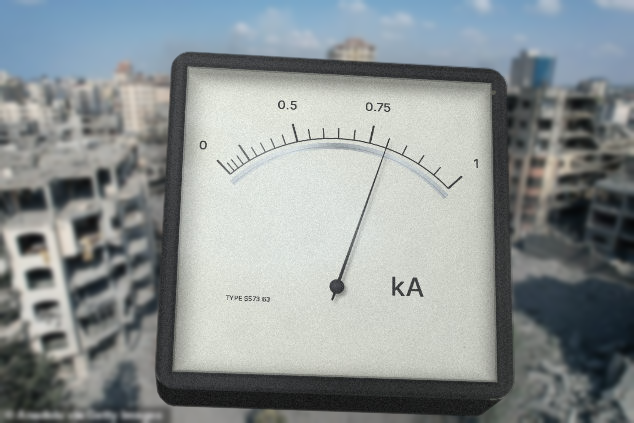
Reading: 0.8,kA
